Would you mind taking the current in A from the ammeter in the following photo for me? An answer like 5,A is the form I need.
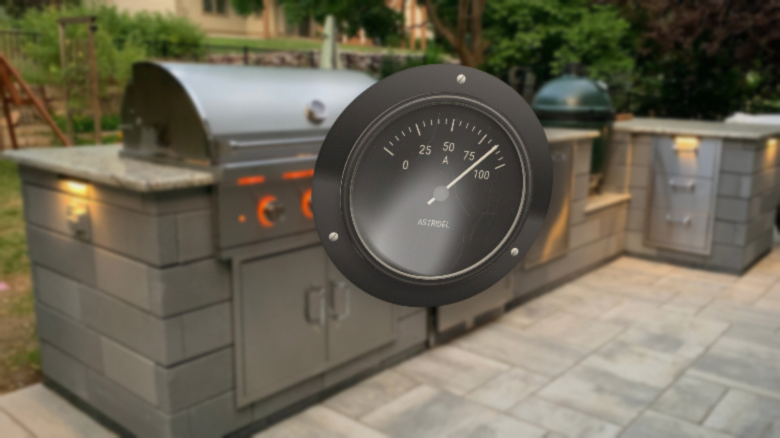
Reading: 85,A
